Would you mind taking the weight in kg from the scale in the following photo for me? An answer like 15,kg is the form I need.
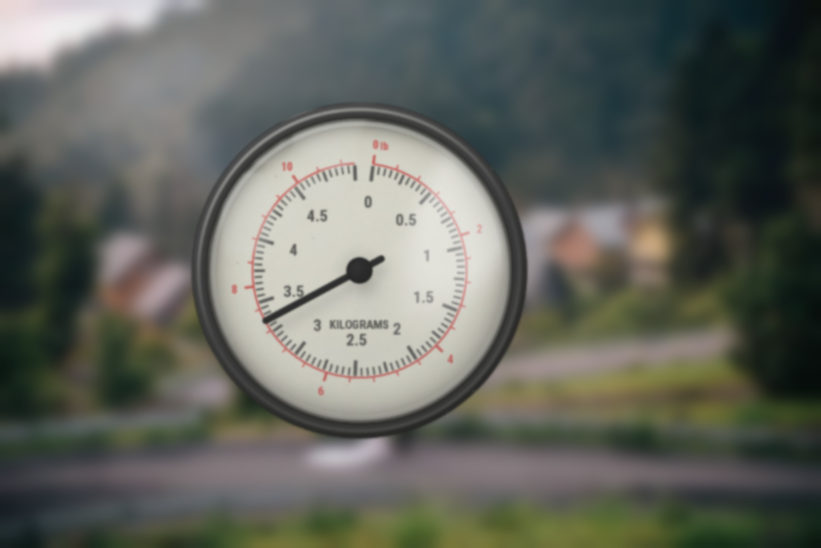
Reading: 3.35,kg
